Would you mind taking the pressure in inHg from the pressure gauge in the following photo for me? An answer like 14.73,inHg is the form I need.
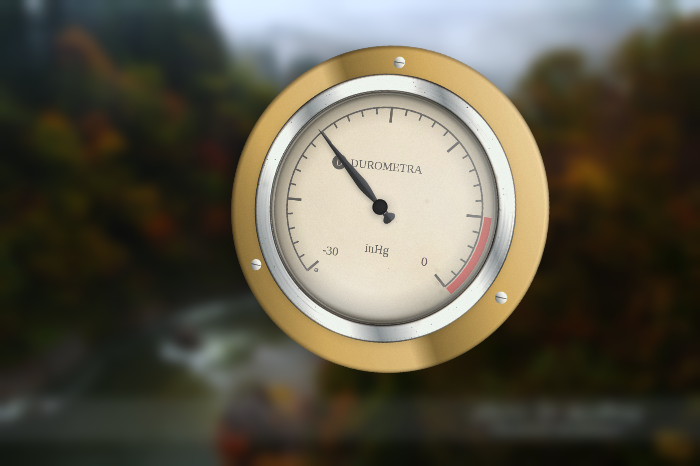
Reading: -20,inHg
